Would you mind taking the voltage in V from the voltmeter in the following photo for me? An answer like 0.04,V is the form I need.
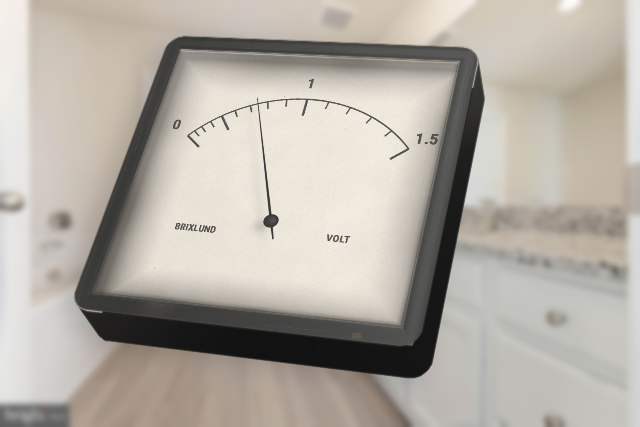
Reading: 0.75,V
